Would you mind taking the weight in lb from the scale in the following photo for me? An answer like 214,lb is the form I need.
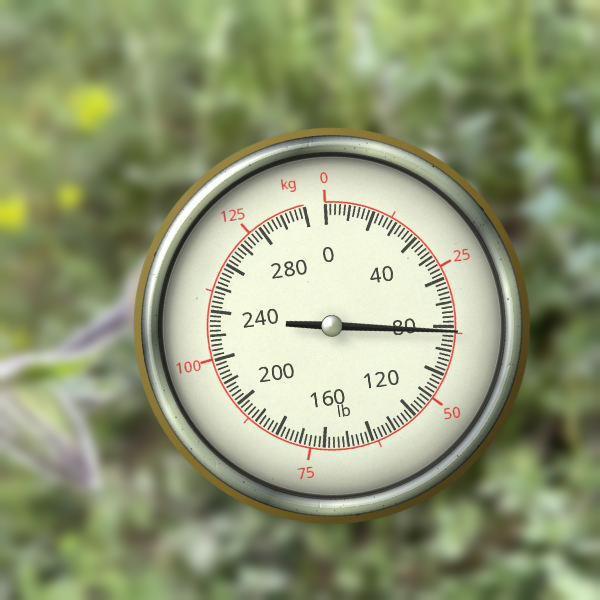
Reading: 82,lb
